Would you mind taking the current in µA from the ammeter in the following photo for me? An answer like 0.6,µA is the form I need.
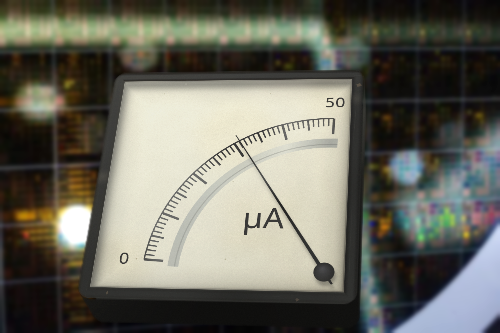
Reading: 31,µA
